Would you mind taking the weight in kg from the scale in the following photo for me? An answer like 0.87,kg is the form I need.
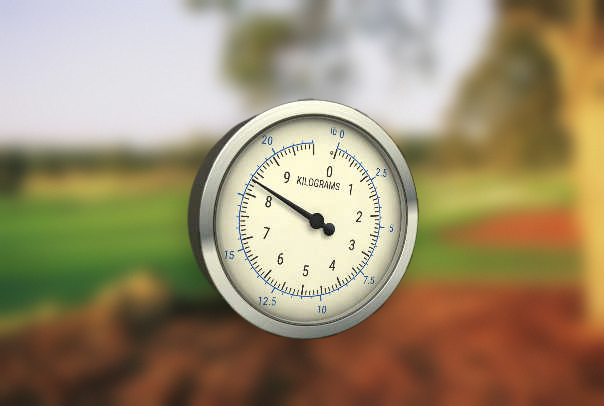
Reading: 8.3,kg
